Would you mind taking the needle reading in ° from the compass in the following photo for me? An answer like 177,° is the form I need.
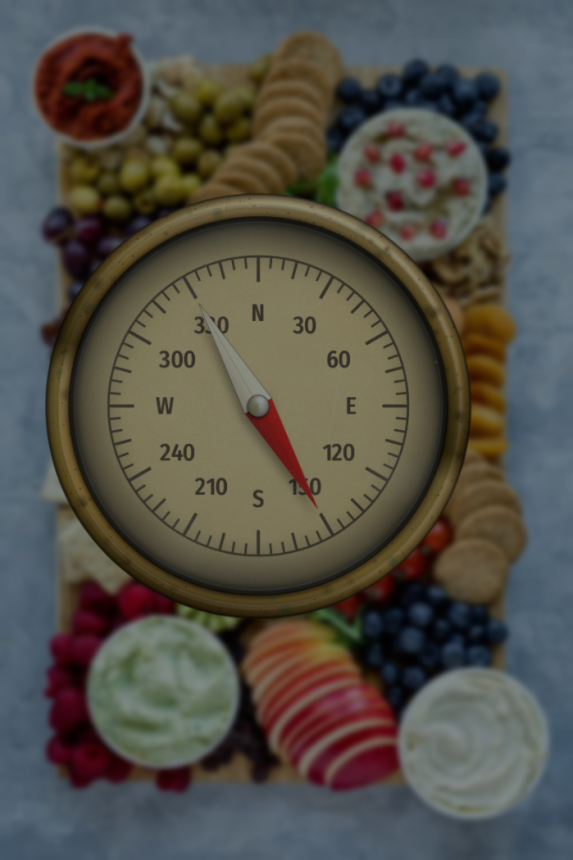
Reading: 150,°
